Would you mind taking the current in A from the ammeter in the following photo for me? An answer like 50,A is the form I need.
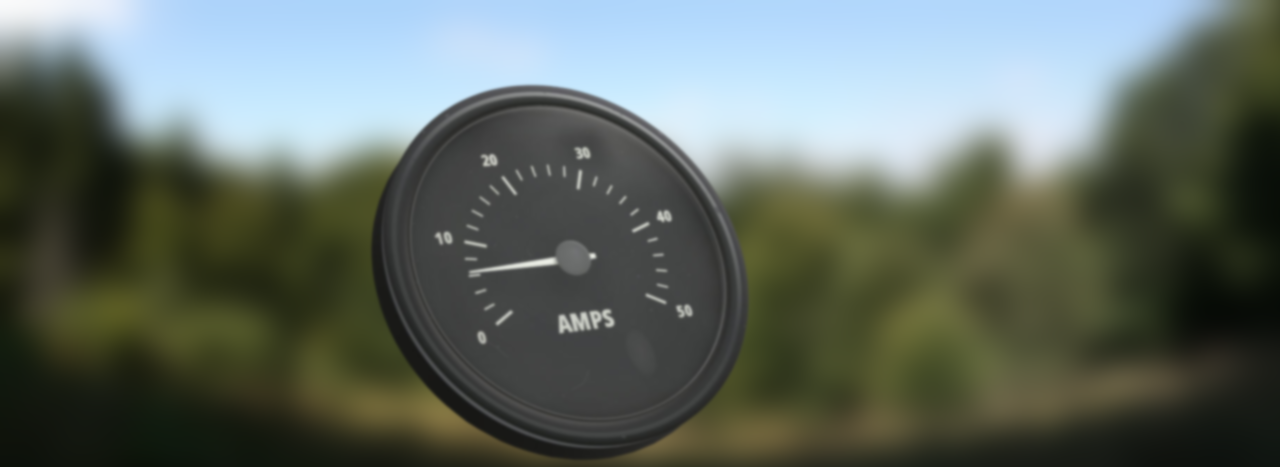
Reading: 6,A
